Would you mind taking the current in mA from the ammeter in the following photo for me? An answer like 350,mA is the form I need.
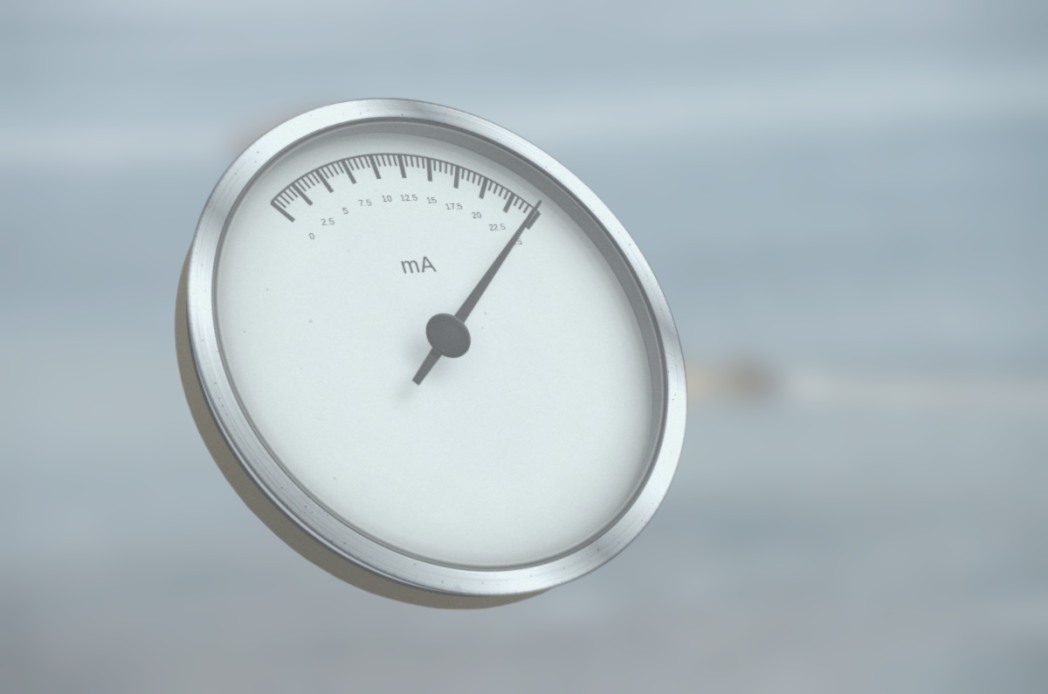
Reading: 24.5,mA
